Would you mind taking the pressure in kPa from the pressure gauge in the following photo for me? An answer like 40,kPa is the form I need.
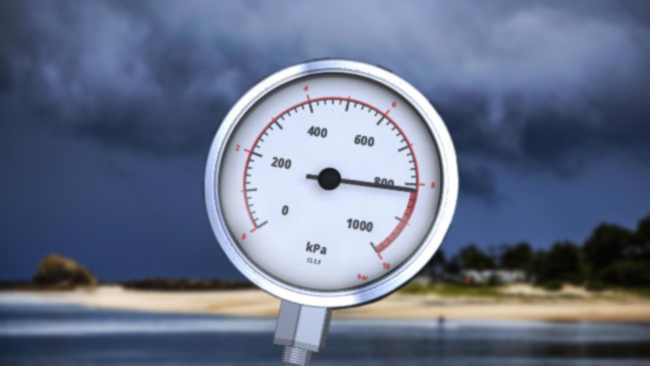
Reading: 820,kPa
